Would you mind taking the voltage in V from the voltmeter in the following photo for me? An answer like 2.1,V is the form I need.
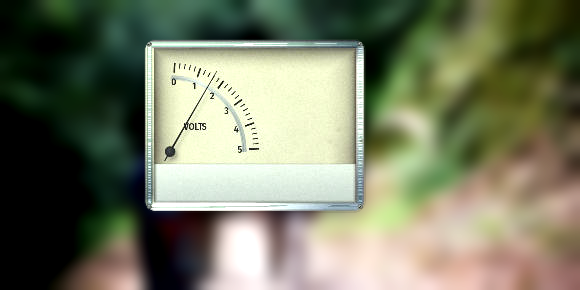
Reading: 1.6,V
